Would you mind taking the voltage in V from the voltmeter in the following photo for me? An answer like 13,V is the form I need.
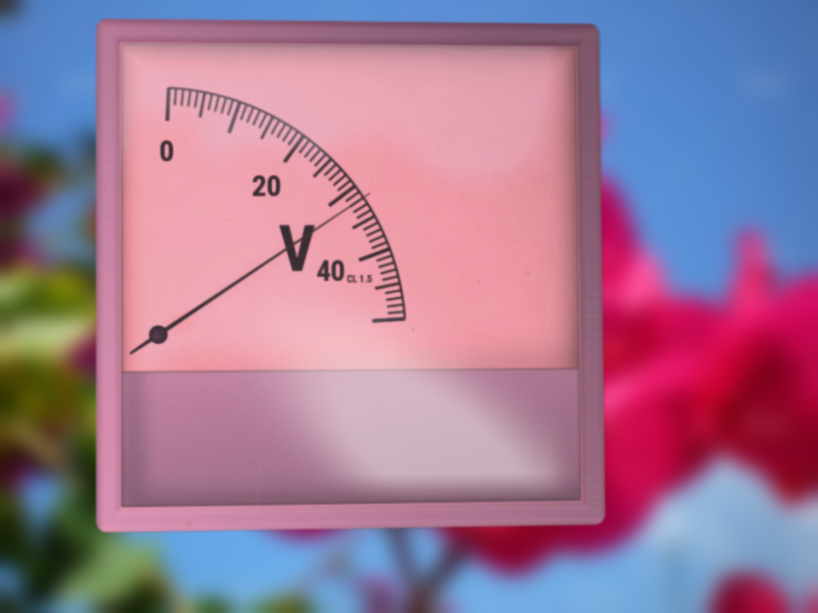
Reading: 32,V
